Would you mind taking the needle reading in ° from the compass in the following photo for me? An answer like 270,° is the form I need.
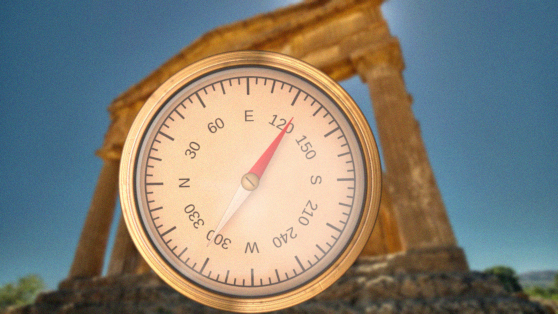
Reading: 125,°
